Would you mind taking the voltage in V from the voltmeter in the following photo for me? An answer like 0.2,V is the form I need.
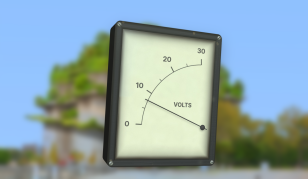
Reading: 7.5,V
